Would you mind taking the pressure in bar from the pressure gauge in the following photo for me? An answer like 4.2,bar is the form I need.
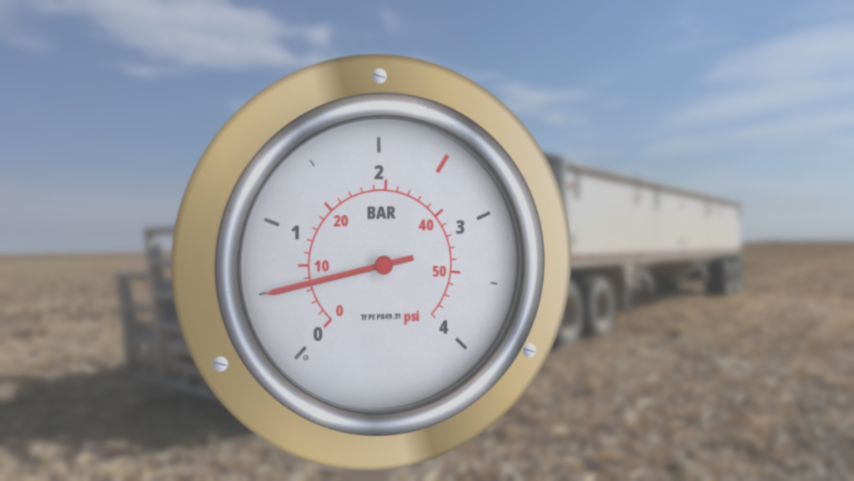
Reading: 0.5,bar
